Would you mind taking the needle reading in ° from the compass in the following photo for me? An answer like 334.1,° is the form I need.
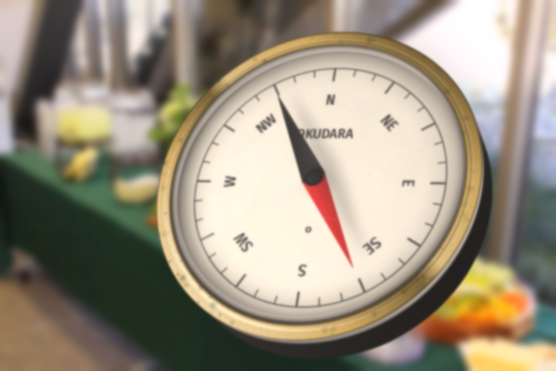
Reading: 150,°
